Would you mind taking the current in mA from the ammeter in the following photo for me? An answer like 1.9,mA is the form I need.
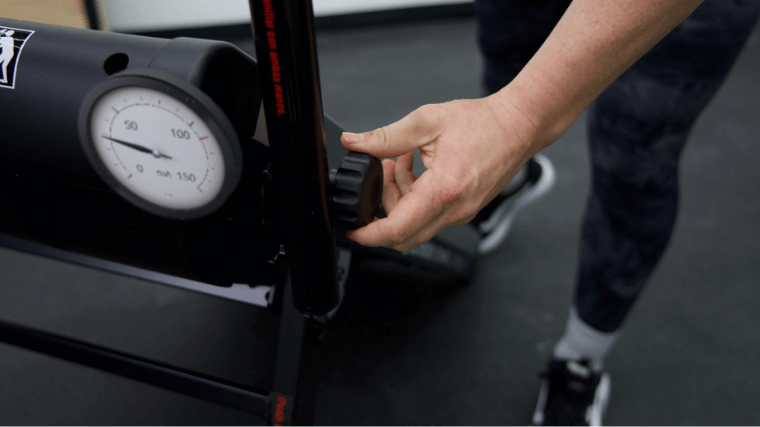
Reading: 30,mA
